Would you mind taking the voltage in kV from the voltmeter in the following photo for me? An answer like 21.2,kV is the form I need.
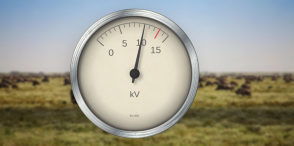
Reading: 10,kV
